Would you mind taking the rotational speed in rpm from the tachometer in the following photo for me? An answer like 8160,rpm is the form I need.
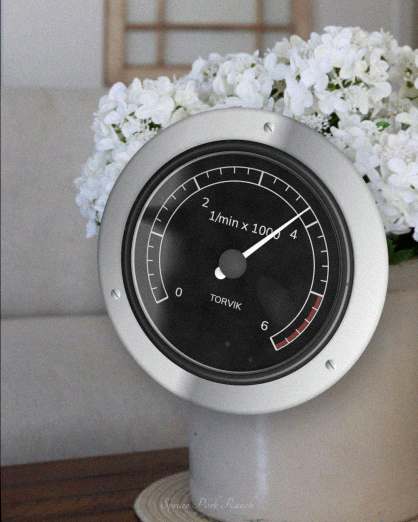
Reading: 3800,rpm
